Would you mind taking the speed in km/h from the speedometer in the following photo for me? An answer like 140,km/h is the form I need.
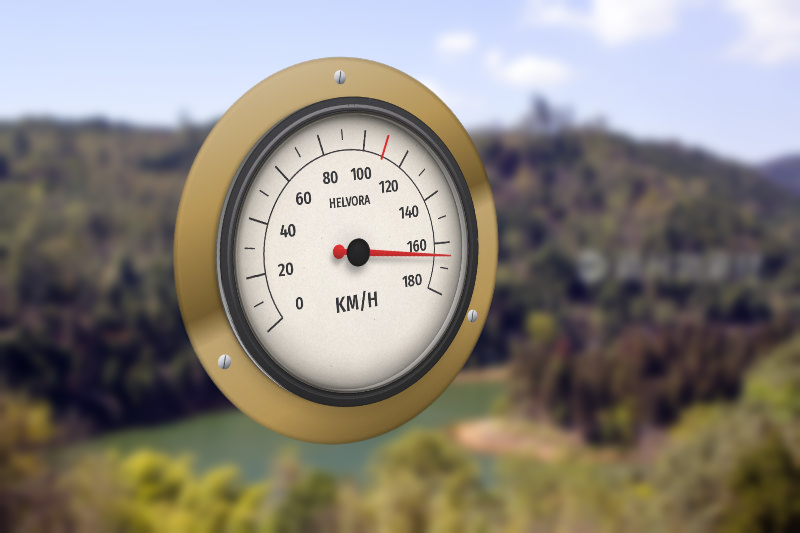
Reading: 165,km/h
